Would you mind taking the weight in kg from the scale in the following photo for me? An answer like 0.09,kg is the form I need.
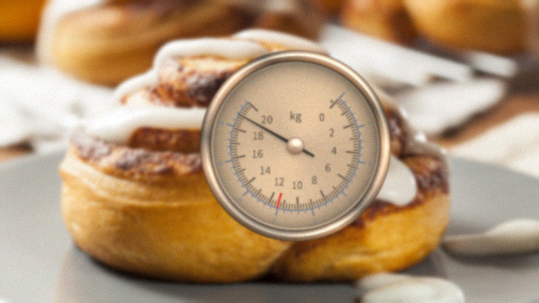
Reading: 19,kg
